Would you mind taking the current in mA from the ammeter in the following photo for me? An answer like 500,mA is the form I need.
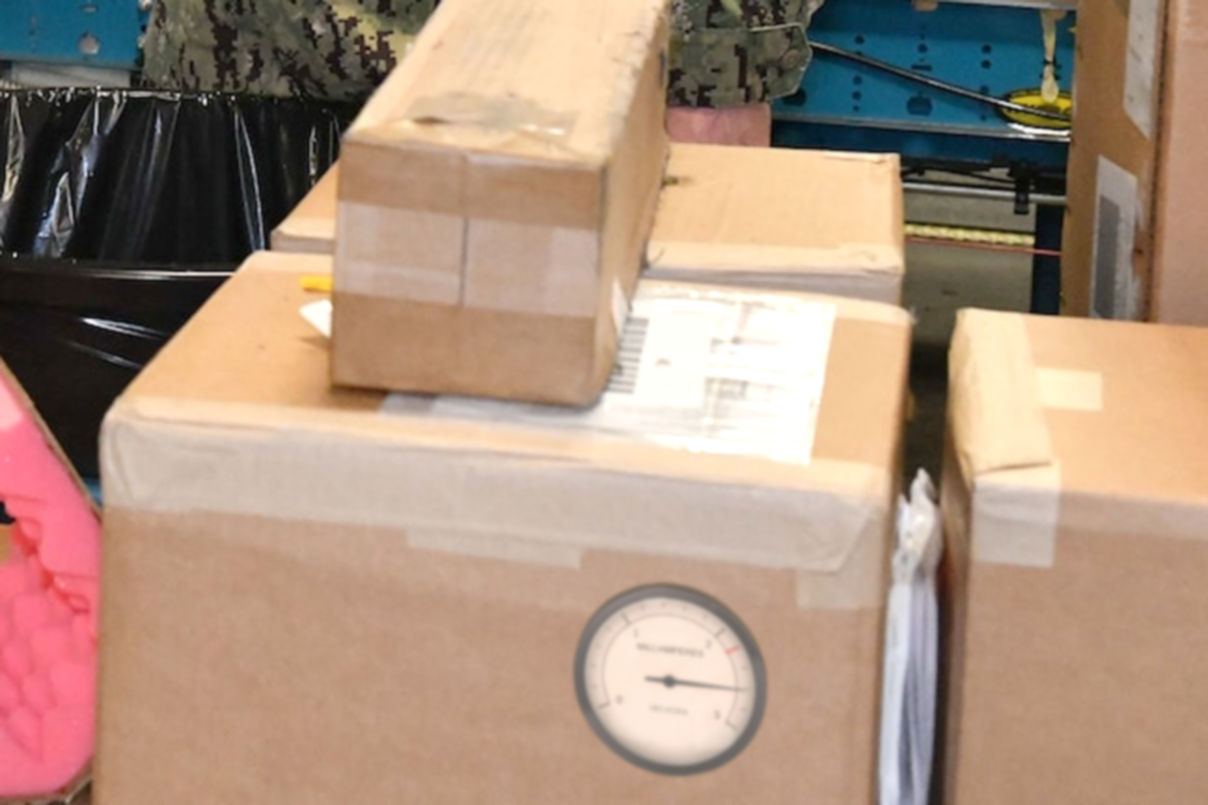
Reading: 2.6,mA
